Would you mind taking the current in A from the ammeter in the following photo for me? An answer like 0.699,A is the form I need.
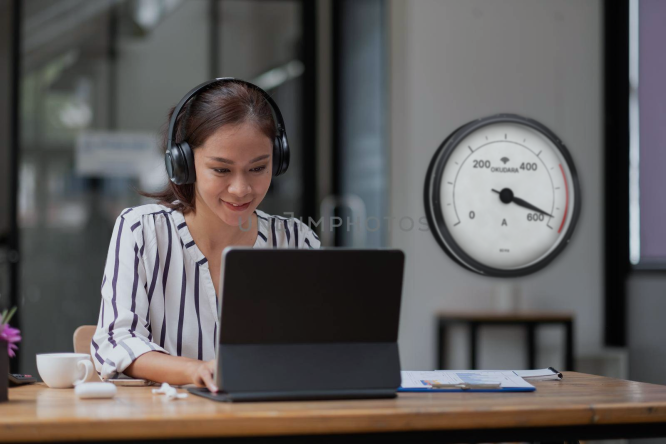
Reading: 575,A
